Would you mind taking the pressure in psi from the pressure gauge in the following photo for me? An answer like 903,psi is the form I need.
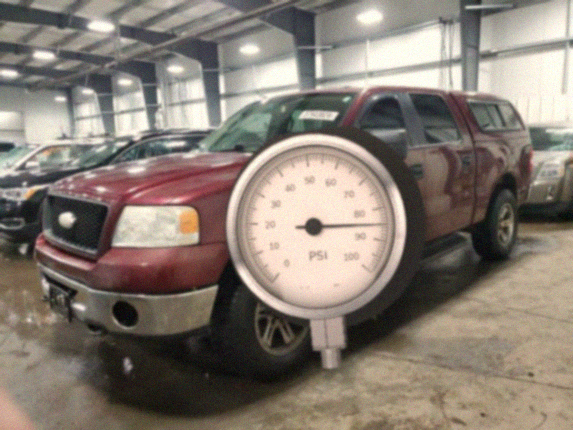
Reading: 85,psi
